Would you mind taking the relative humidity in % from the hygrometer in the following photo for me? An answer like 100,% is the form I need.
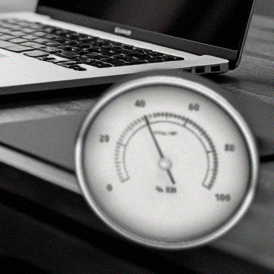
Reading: 40,%
